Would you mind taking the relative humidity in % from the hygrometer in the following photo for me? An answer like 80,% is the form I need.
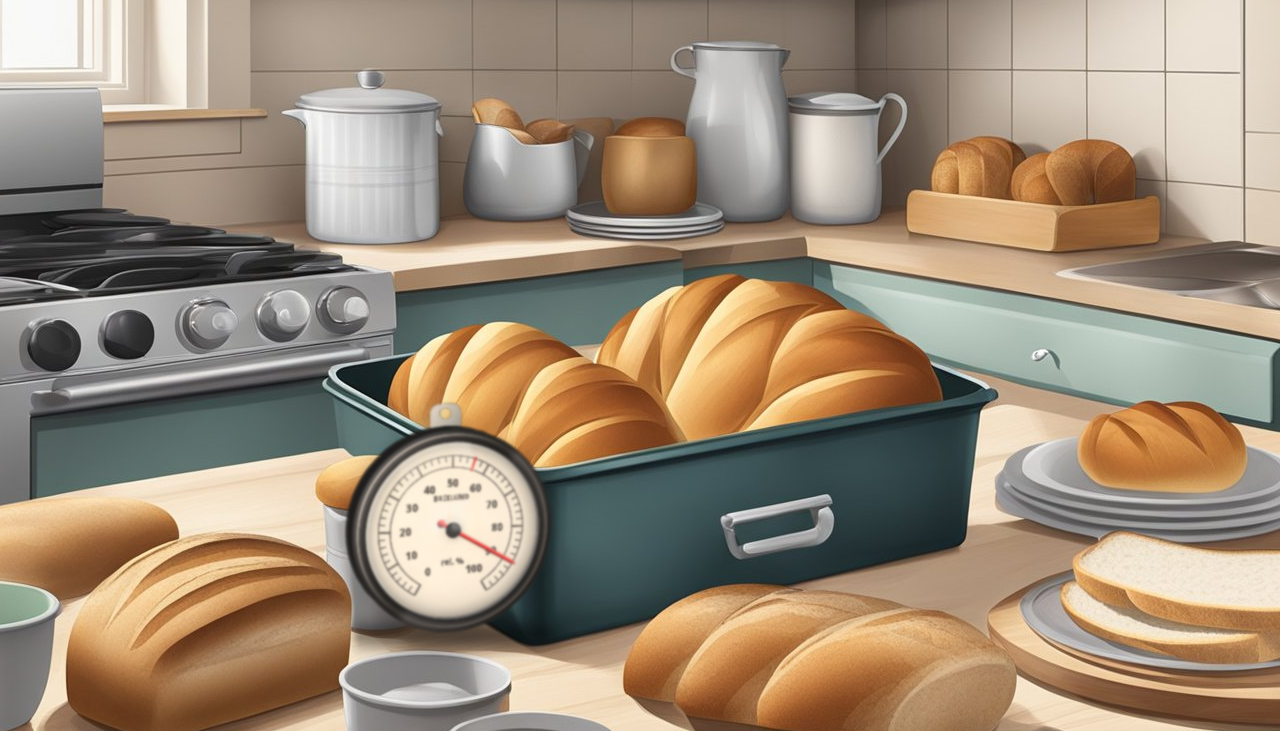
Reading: 90,%
